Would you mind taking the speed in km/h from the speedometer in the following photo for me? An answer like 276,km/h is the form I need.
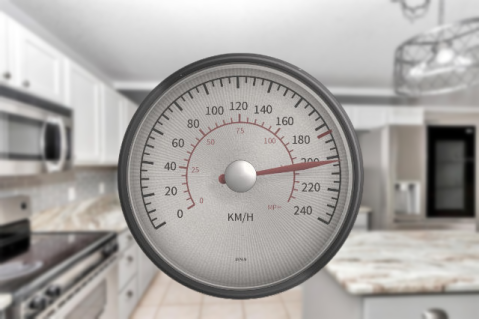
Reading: 202.5,km/h
